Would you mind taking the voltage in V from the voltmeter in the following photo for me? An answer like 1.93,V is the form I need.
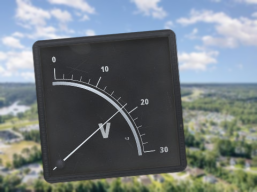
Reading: 18,V
